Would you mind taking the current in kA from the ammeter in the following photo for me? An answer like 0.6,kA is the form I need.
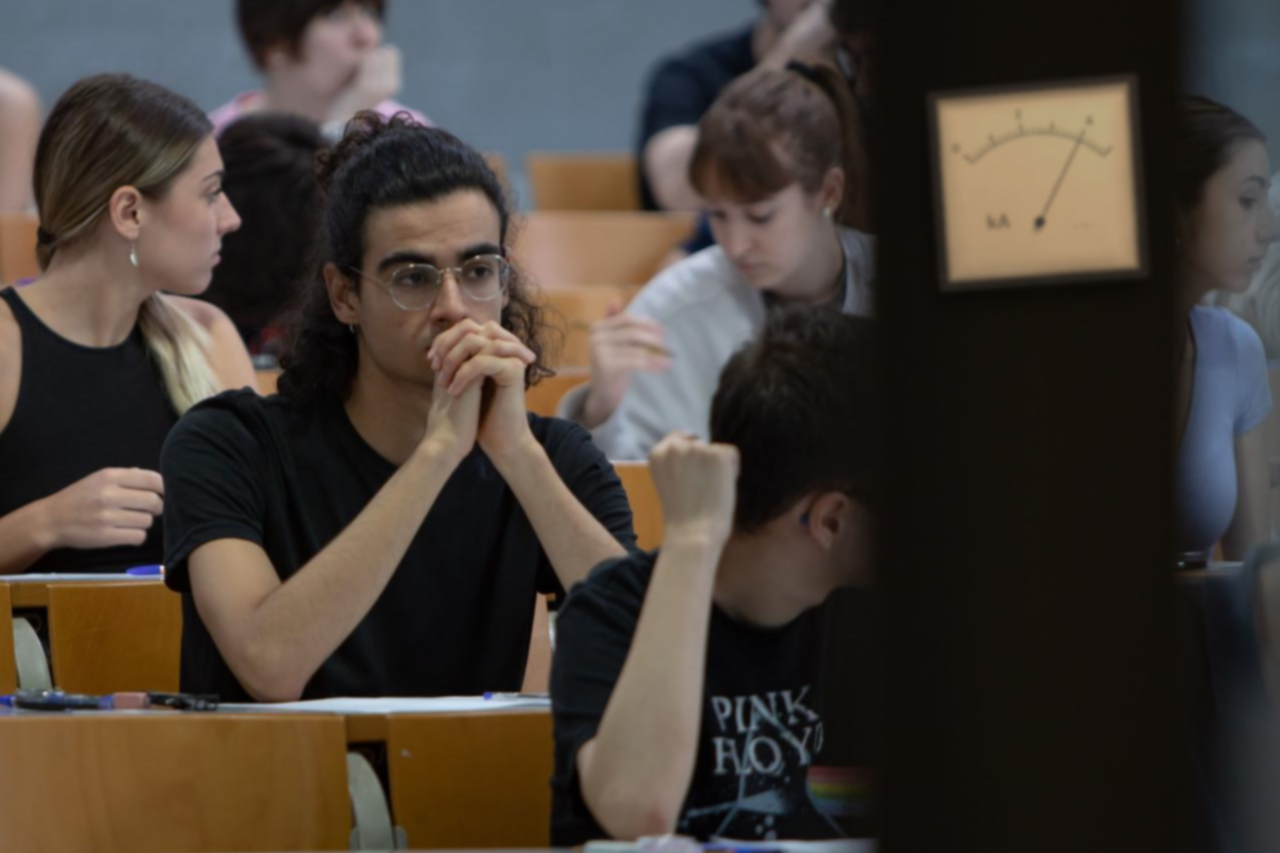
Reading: 4,kA
